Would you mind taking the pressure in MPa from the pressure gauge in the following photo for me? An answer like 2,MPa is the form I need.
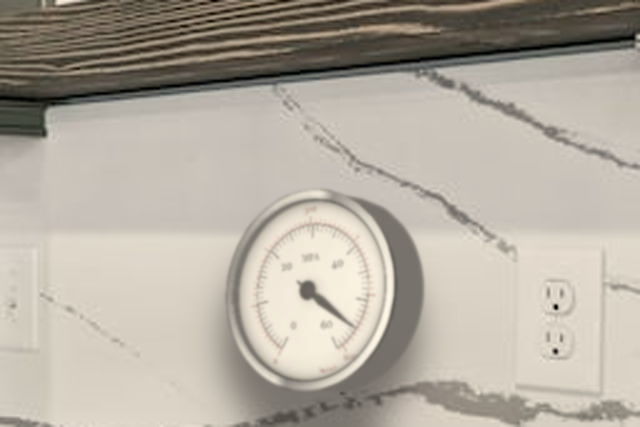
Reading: 55,MPa
